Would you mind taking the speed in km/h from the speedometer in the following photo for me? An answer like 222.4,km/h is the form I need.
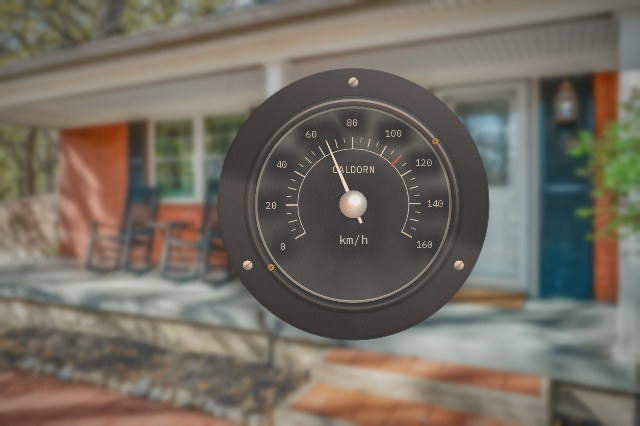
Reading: 65,km/h
